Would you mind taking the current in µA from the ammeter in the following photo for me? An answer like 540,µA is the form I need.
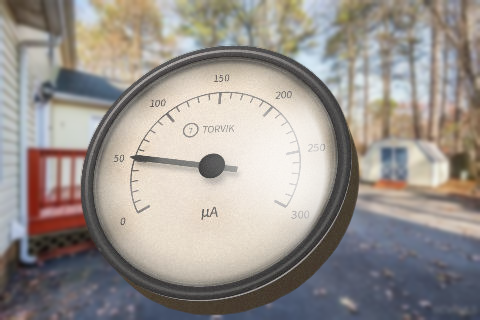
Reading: 50,µA
